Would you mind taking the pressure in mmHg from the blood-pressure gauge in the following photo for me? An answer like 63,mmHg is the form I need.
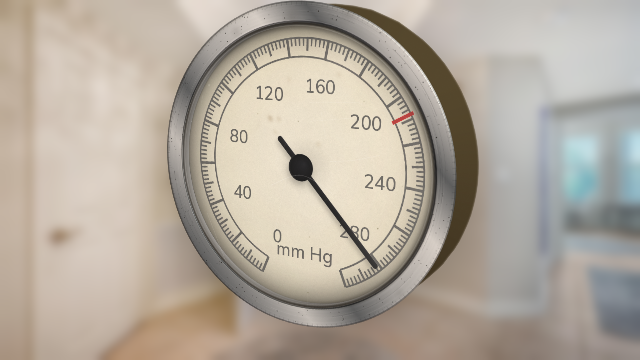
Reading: 280,mmHg
